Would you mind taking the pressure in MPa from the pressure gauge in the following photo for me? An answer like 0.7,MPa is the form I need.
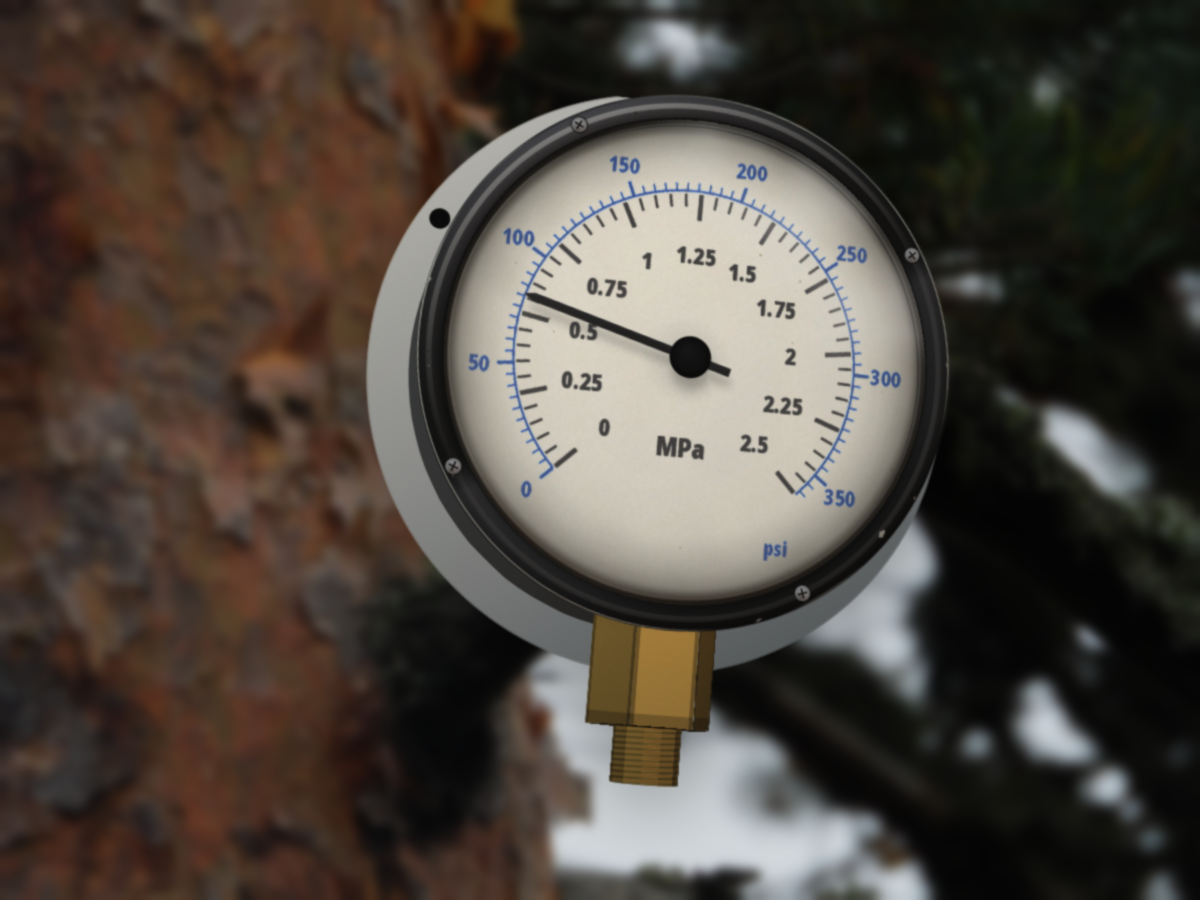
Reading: 0.55,MPa
